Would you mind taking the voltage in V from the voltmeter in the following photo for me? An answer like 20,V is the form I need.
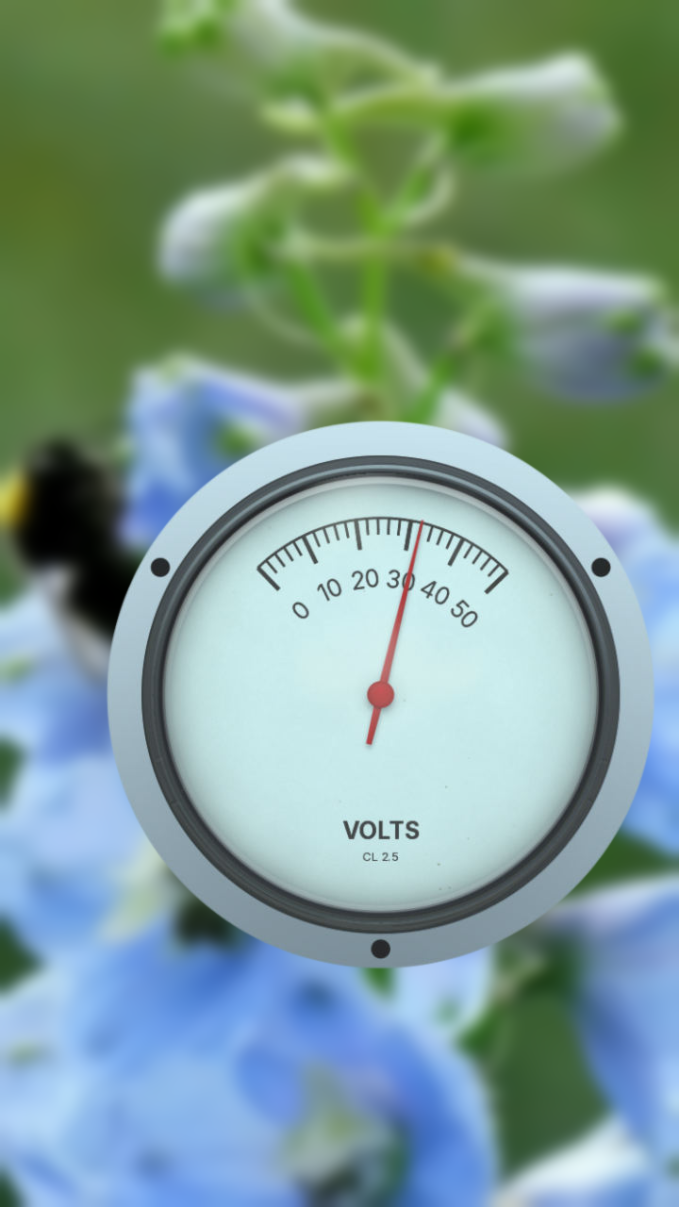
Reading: 32,V
